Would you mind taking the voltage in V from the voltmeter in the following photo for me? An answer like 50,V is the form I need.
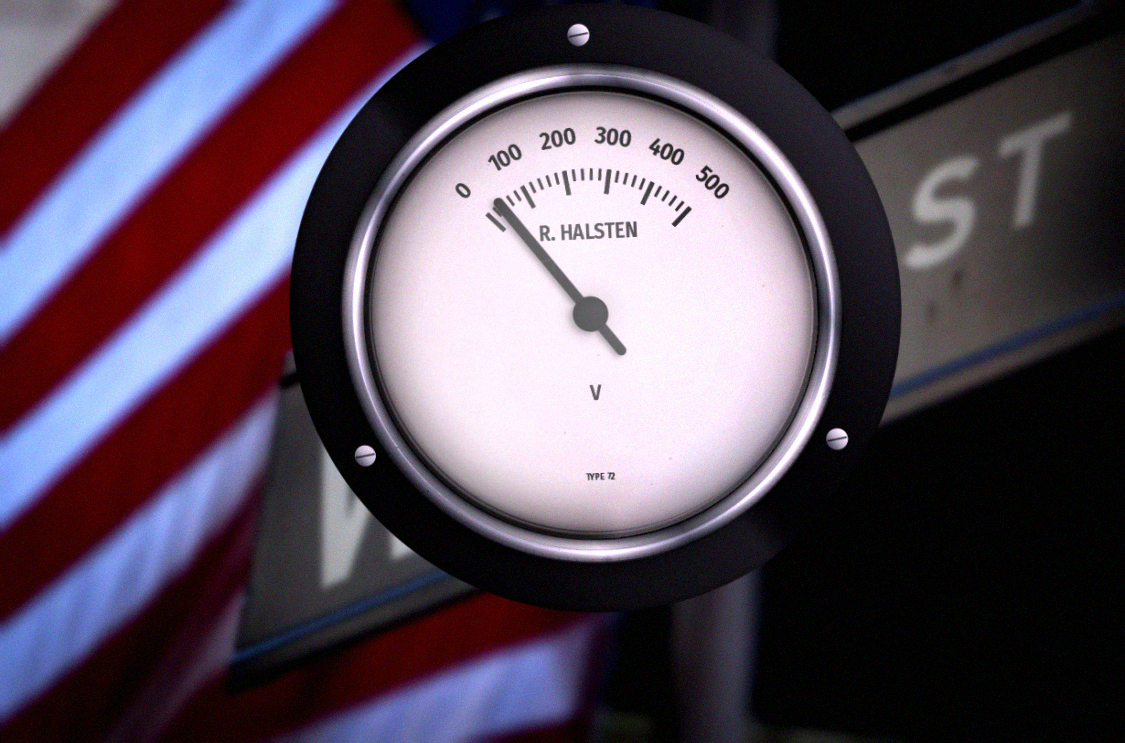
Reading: 40,V
